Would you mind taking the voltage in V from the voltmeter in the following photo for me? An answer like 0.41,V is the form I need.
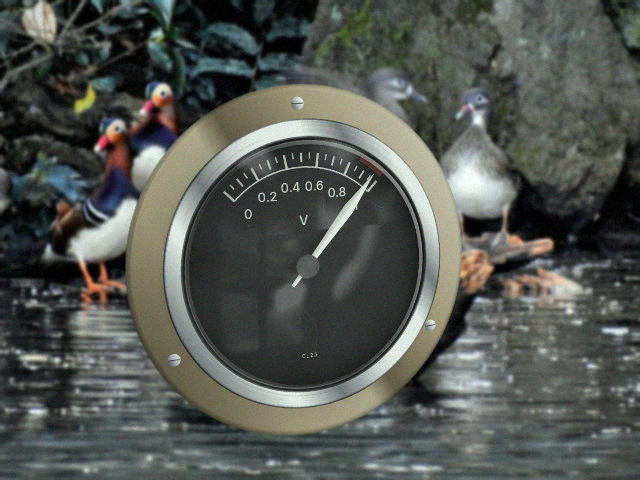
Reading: 0.95,V
